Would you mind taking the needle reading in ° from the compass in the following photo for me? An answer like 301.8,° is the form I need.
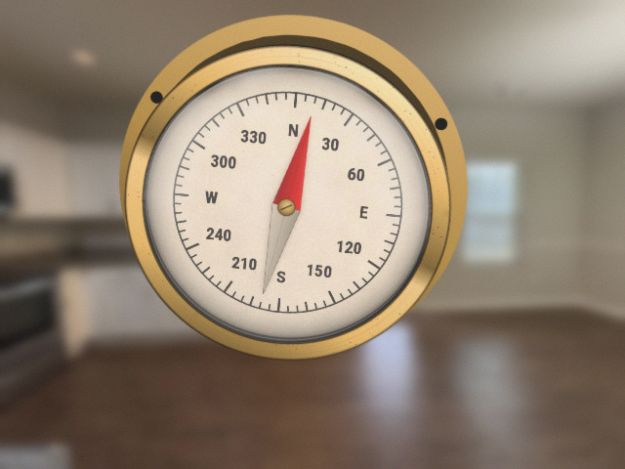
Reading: 10,°
